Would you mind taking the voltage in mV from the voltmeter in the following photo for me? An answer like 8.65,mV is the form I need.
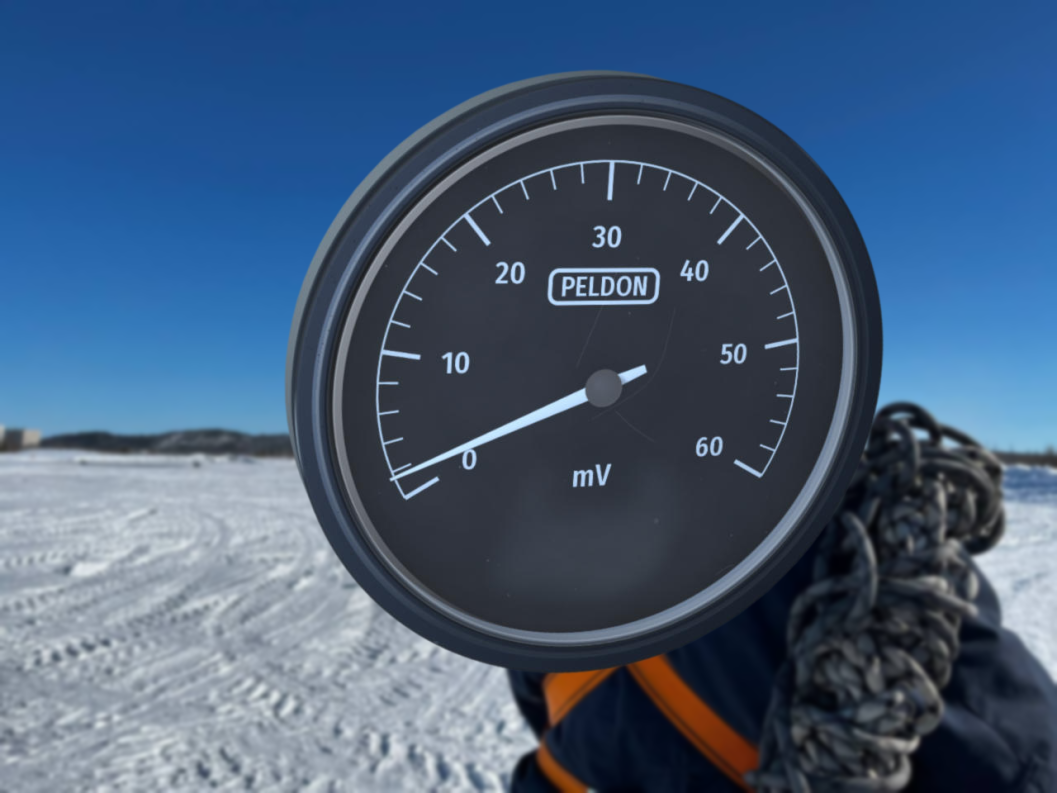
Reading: 2,mV
